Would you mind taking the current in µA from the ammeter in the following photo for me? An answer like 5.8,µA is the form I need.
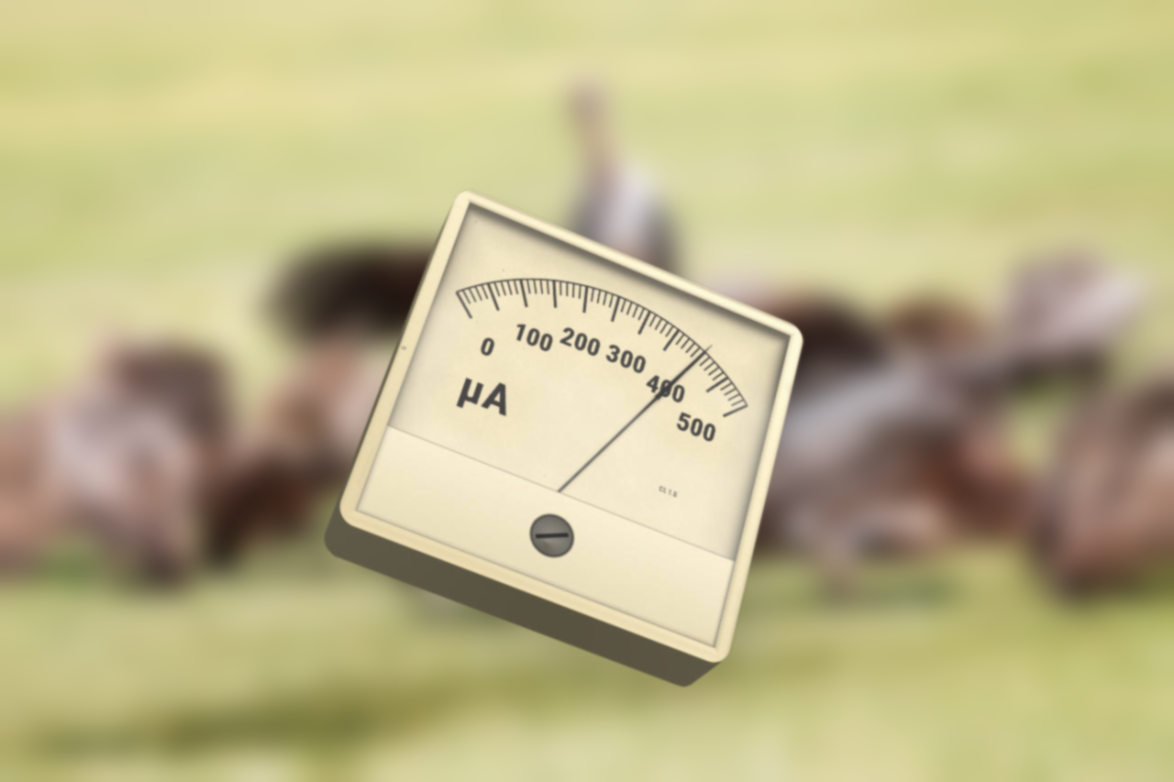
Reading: 400,µA
